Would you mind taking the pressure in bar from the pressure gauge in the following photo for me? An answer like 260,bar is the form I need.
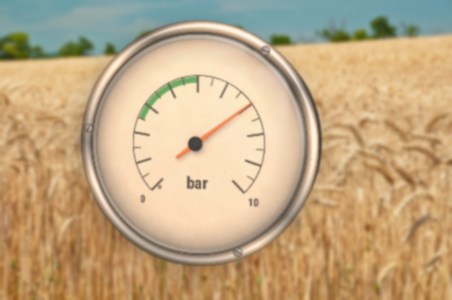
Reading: 7,bar
